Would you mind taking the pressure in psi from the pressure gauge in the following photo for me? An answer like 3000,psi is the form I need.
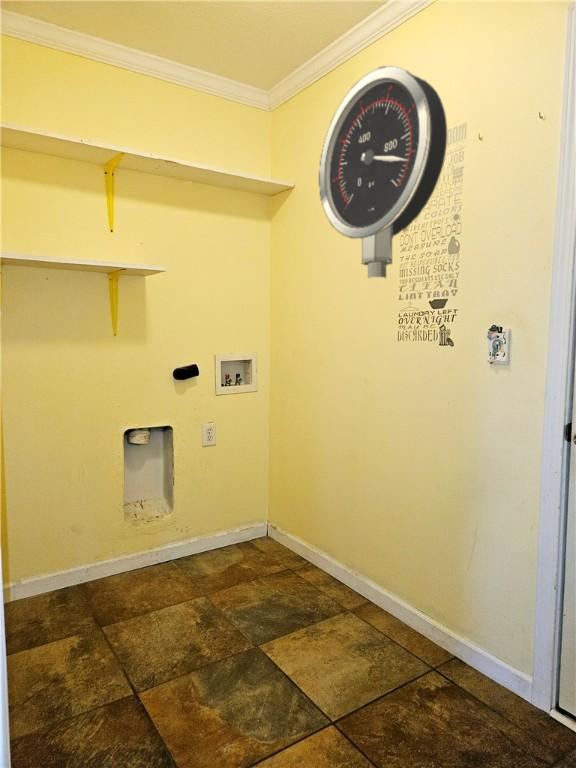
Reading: 900,psi
